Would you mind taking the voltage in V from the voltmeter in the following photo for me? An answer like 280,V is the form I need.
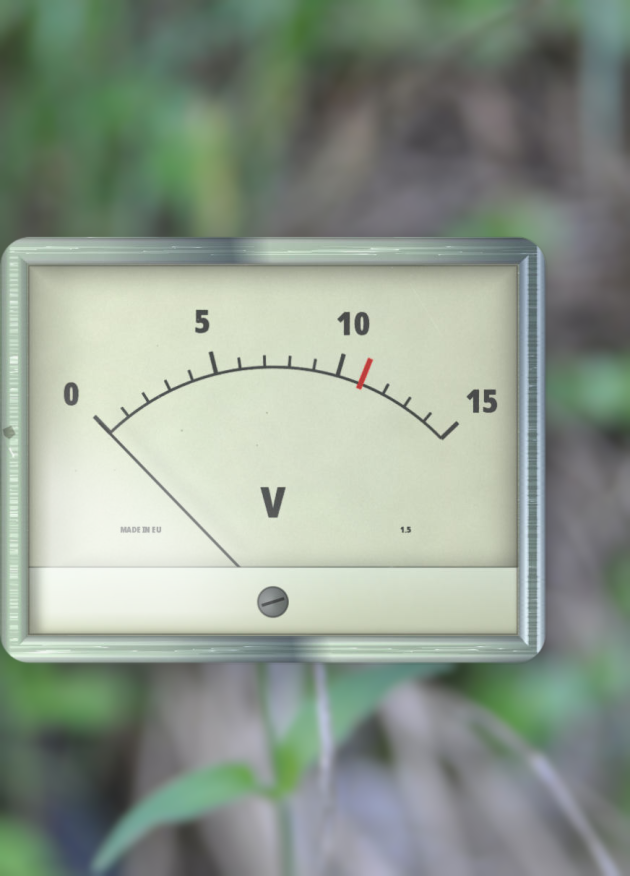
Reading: 0,V
